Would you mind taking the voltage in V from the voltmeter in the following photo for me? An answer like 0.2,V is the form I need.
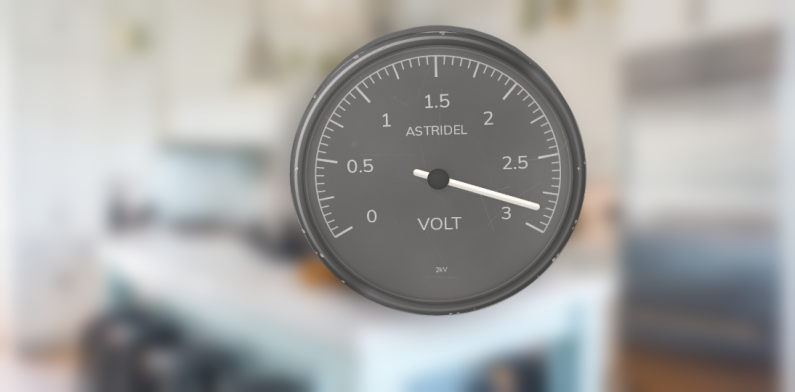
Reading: 2.85,V
